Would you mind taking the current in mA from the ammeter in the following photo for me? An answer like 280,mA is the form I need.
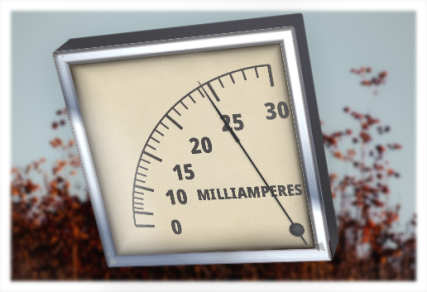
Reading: 24.5,mA
